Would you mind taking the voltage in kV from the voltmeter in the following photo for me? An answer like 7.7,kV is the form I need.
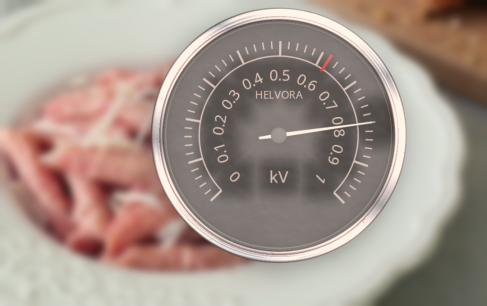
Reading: 0.8,kV
